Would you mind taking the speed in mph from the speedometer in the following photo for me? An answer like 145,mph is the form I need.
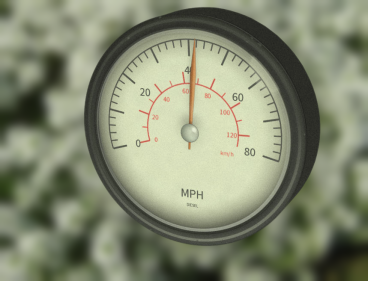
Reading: 42,mph
